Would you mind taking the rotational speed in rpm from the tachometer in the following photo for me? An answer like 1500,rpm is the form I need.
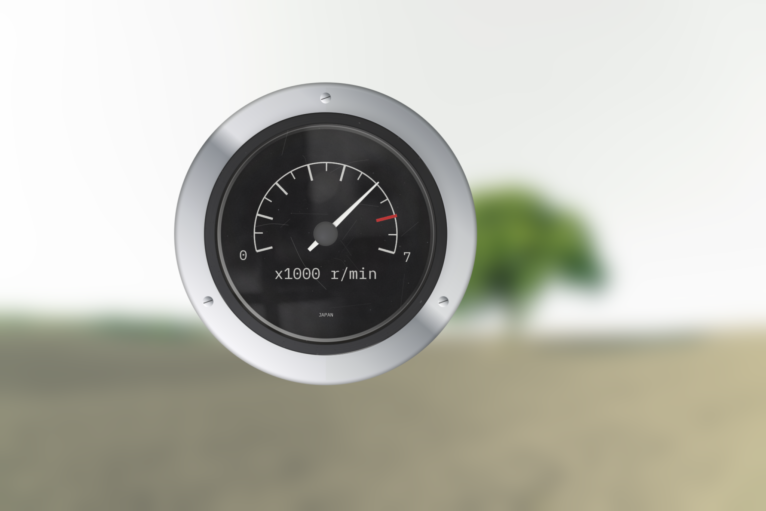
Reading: 5000,rpm
